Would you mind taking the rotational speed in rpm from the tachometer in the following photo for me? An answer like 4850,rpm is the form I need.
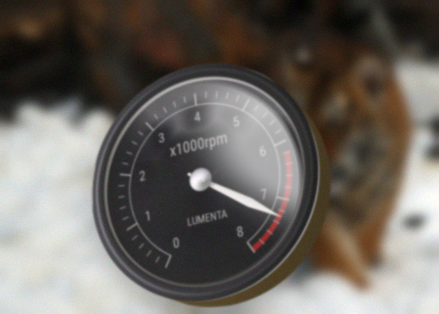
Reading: 7300,rpm
